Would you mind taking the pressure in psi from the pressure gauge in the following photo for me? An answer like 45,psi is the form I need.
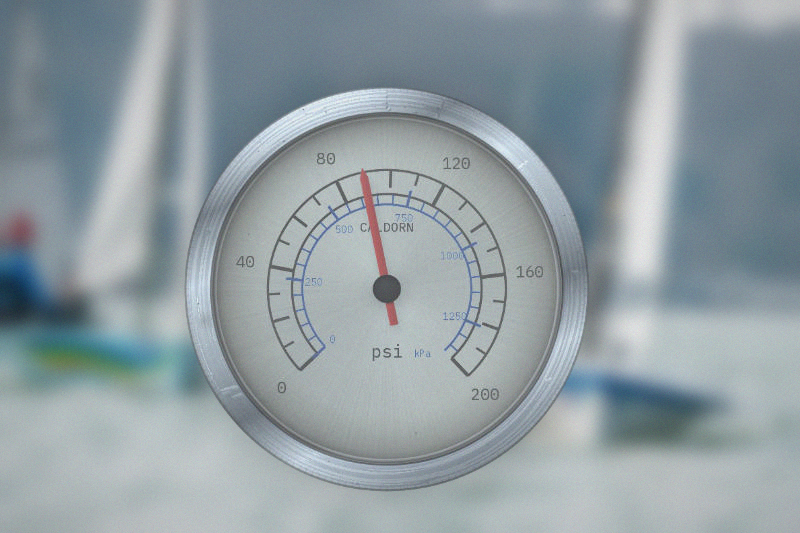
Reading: 90,psi
